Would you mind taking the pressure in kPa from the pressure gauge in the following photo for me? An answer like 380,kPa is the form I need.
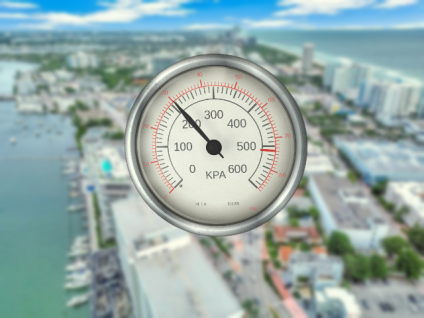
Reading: 210,kPa
